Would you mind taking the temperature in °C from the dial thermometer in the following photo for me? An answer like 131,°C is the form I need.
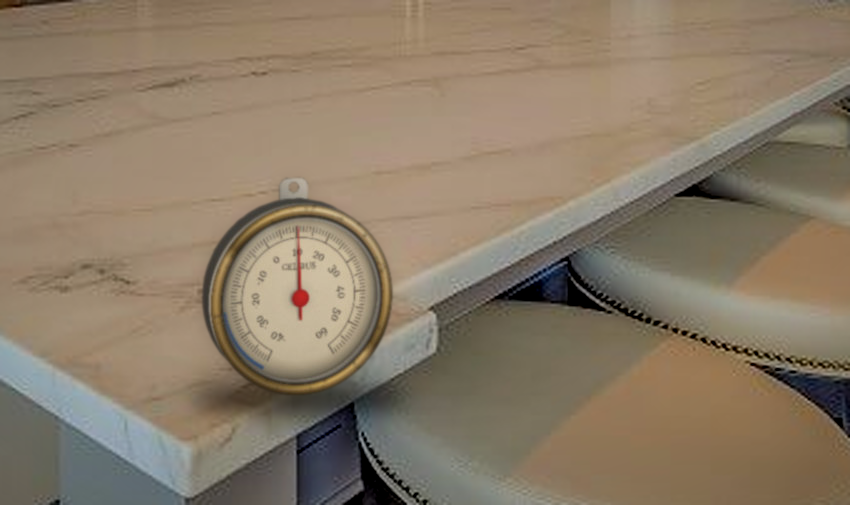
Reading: 10,°C
